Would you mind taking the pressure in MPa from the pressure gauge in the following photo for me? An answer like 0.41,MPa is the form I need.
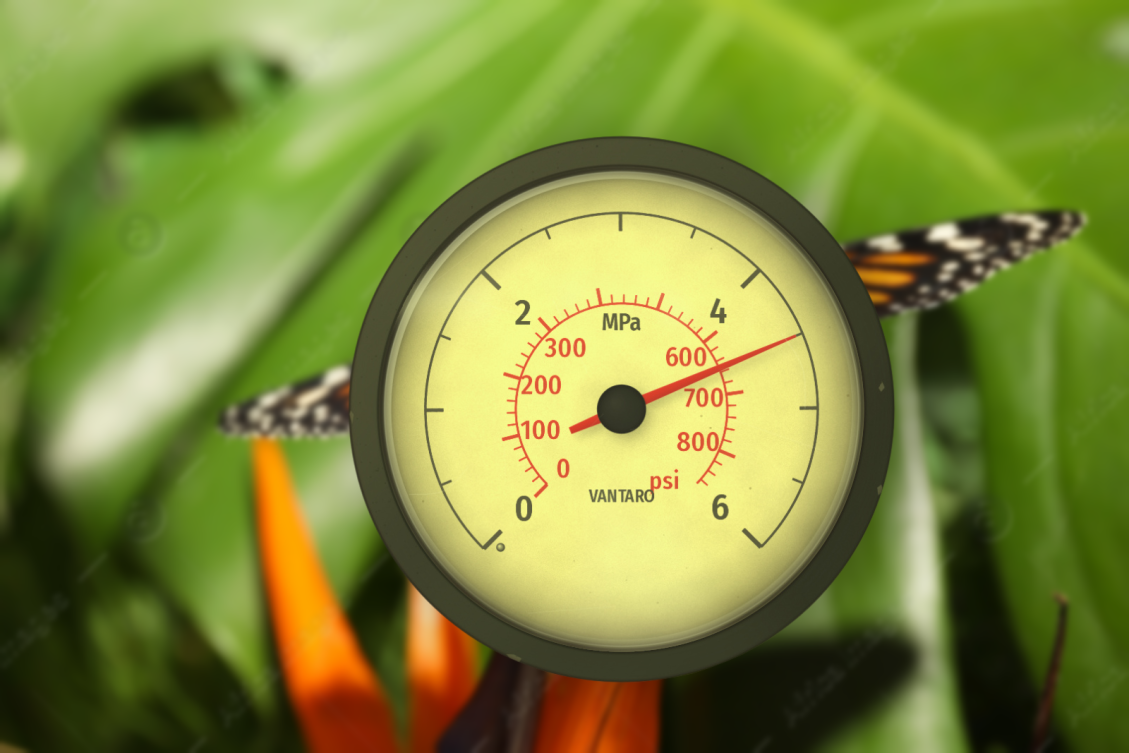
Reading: 4.5,MPa
